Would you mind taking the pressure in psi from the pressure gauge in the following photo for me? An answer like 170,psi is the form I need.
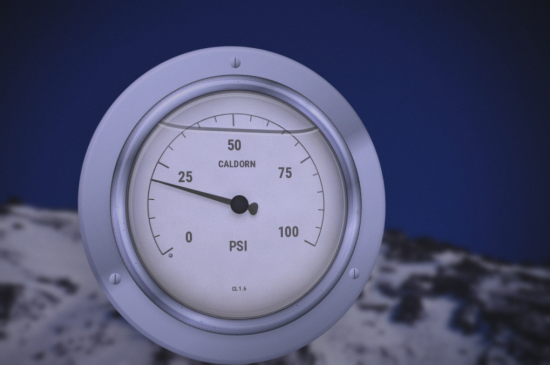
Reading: 20,psi
